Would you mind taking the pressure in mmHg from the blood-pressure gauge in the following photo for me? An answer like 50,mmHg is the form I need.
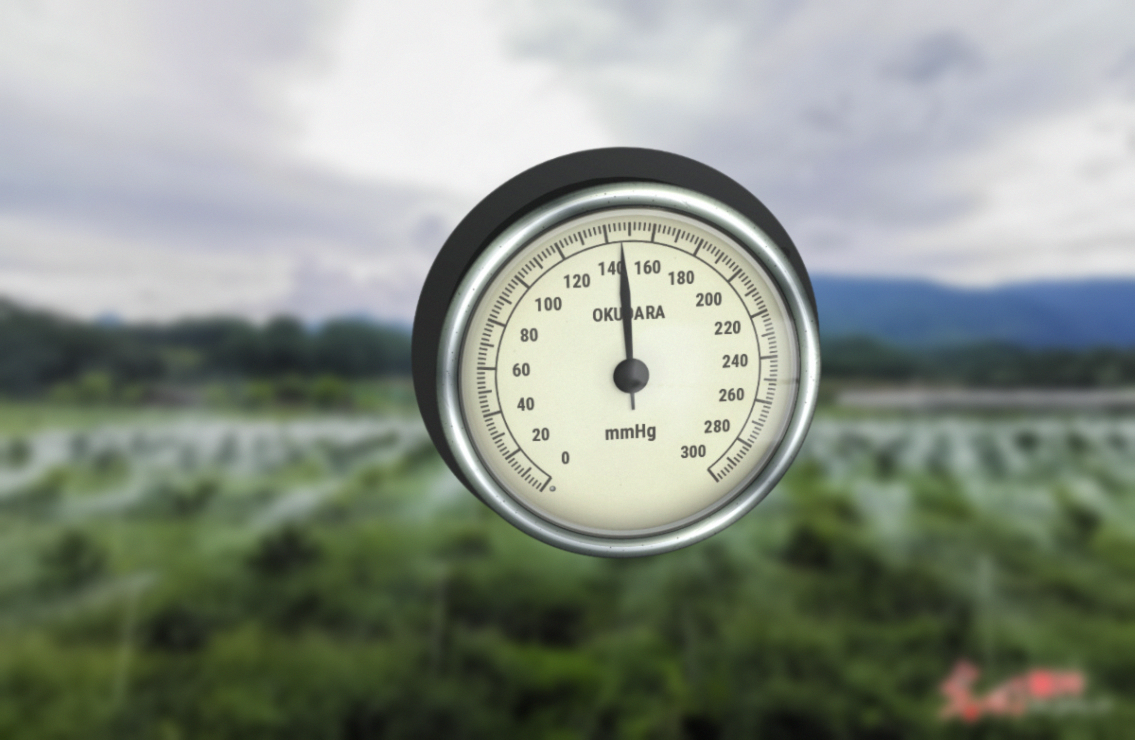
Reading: 146,mmHg
